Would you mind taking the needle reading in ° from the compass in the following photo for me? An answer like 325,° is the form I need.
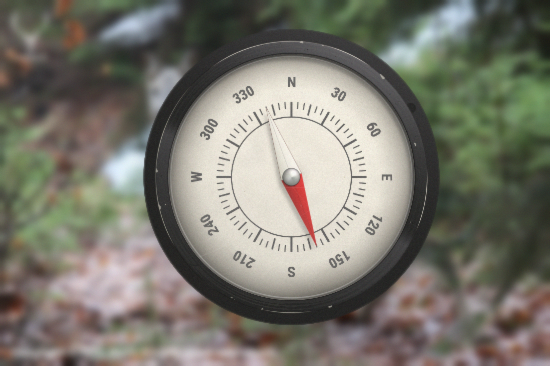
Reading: 160,°
